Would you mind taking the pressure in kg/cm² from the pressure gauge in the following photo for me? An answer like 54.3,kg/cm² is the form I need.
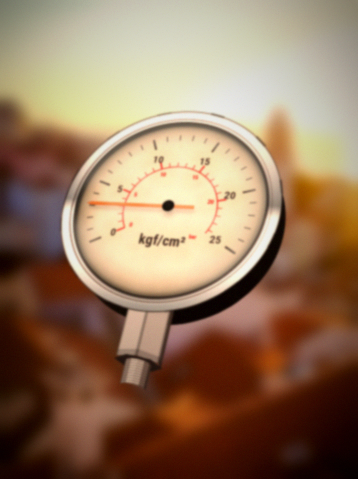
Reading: 3,kg/cm²
